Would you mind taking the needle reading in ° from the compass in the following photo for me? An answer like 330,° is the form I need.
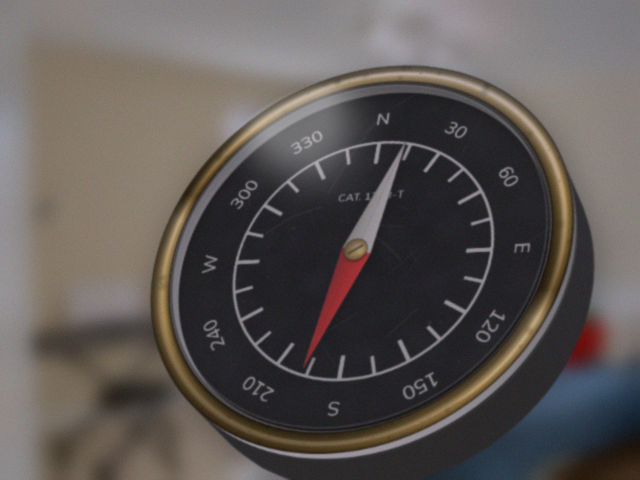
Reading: 195,°
